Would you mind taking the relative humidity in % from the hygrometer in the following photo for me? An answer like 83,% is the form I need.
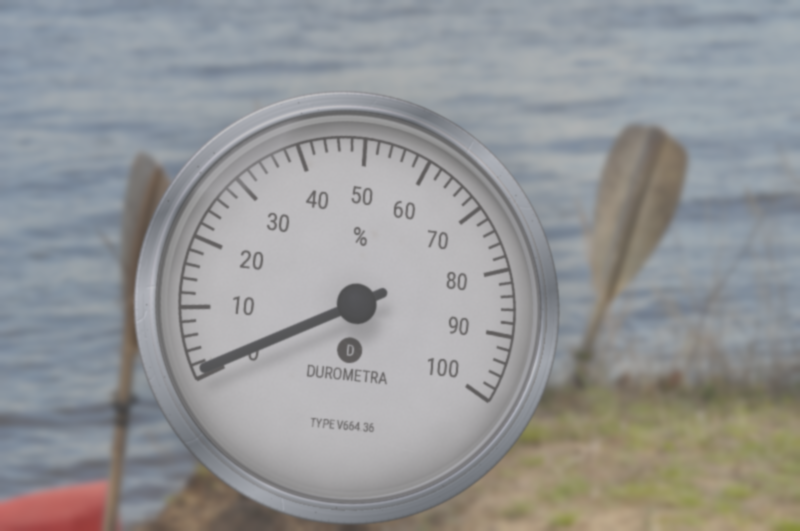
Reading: 1,%
